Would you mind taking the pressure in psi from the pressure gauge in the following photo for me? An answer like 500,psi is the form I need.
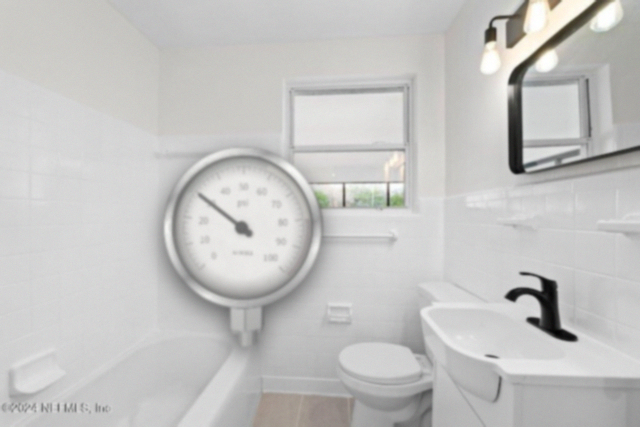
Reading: 30,psi
